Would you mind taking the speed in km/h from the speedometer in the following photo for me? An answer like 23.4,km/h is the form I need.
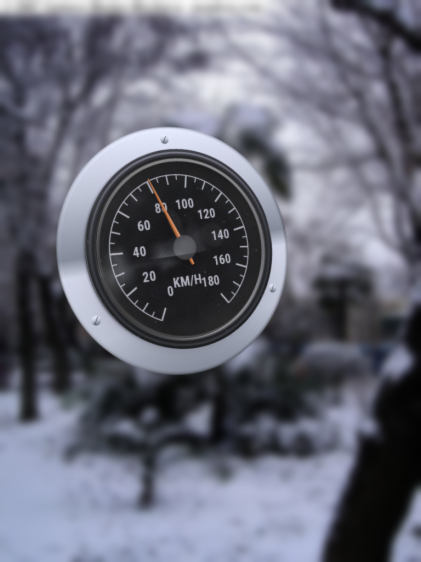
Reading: 80,km/h
